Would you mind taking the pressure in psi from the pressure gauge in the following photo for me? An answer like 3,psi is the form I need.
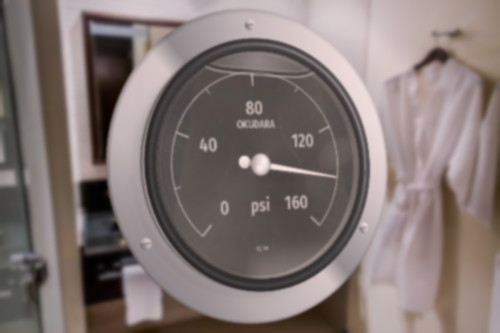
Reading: 140,psi
